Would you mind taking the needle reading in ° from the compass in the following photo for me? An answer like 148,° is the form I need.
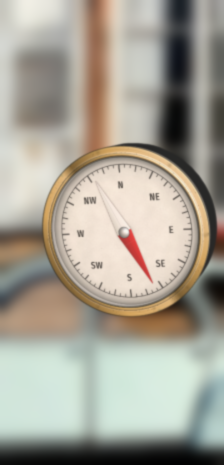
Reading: 155,°
